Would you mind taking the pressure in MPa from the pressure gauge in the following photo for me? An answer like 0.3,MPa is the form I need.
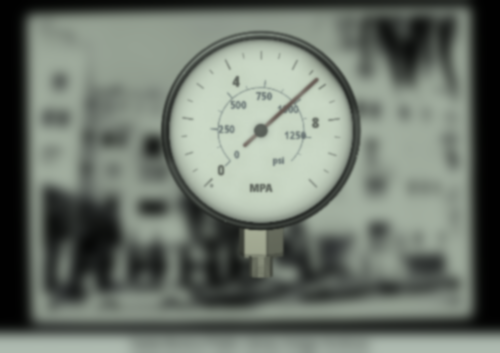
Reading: 6.75,MPa
